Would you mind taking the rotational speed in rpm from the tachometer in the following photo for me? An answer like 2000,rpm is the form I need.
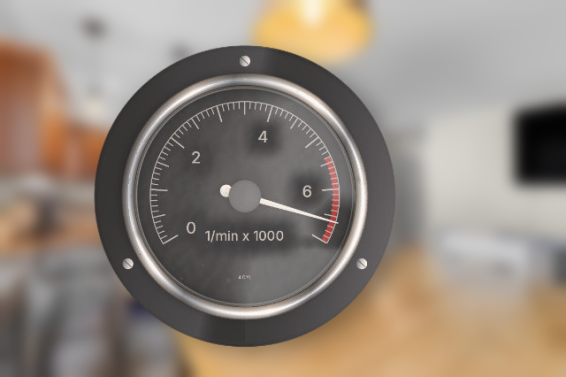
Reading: 6600,rpm
